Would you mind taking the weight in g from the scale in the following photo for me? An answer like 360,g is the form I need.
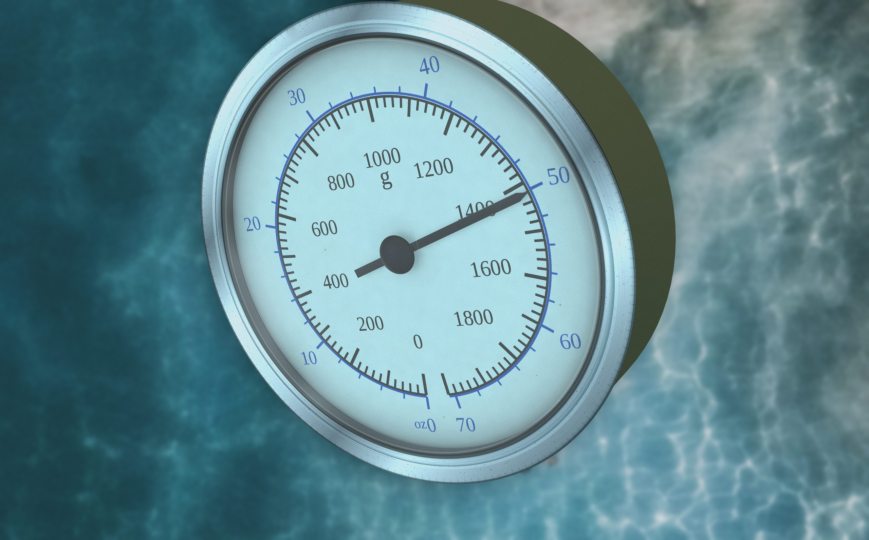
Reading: 1420,g
